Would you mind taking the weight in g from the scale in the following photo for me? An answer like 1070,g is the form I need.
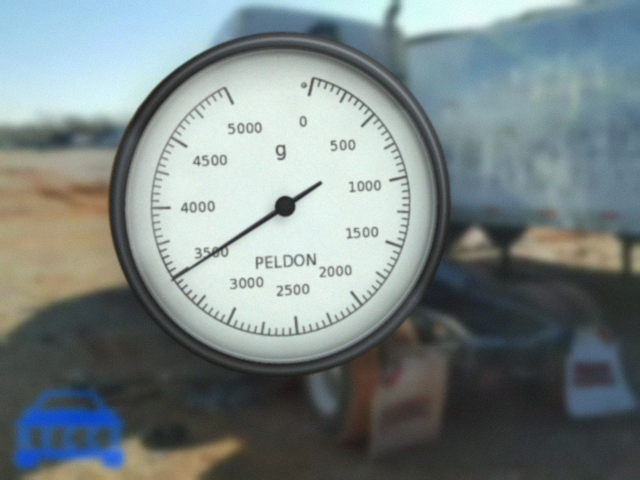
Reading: 3500,g
